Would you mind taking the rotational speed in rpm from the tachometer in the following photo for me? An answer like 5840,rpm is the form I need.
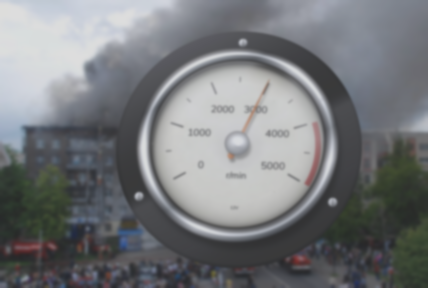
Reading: 3000,rpm
